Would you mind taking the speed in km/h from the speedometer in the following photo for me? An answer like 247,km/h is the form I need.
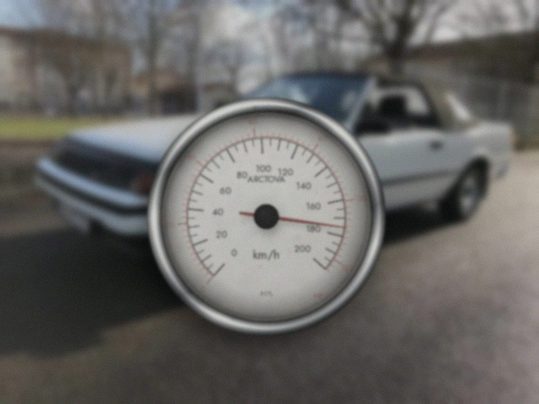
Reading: 175,km/h
